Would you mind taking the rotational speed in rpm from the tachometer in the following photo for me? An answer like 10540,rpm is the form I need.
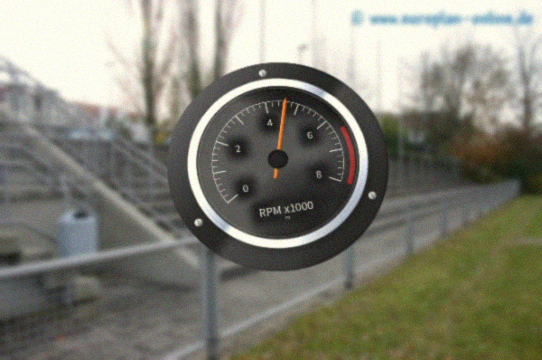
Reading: 4600,rpm
